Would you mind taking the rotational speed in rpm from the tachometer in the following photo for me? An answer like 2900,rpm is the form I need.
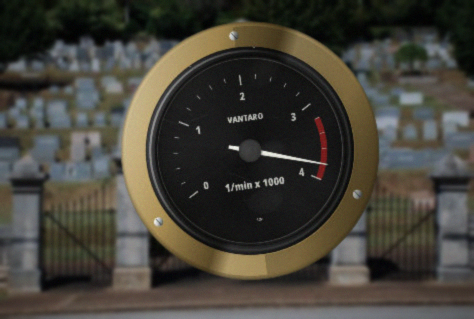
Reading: 3800,rpm
